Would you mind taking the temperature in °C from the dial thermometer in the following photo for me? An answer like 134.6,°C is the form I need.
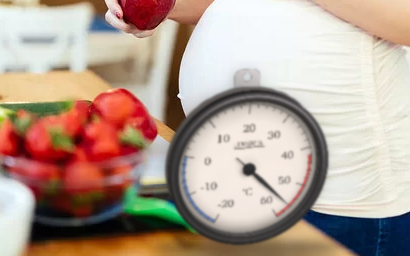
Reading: 56,°C
